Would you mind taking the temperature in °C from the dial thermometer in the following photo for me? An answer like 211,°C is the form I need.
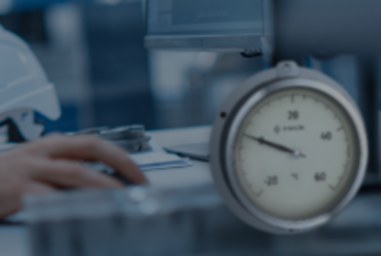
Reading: 0,°C
